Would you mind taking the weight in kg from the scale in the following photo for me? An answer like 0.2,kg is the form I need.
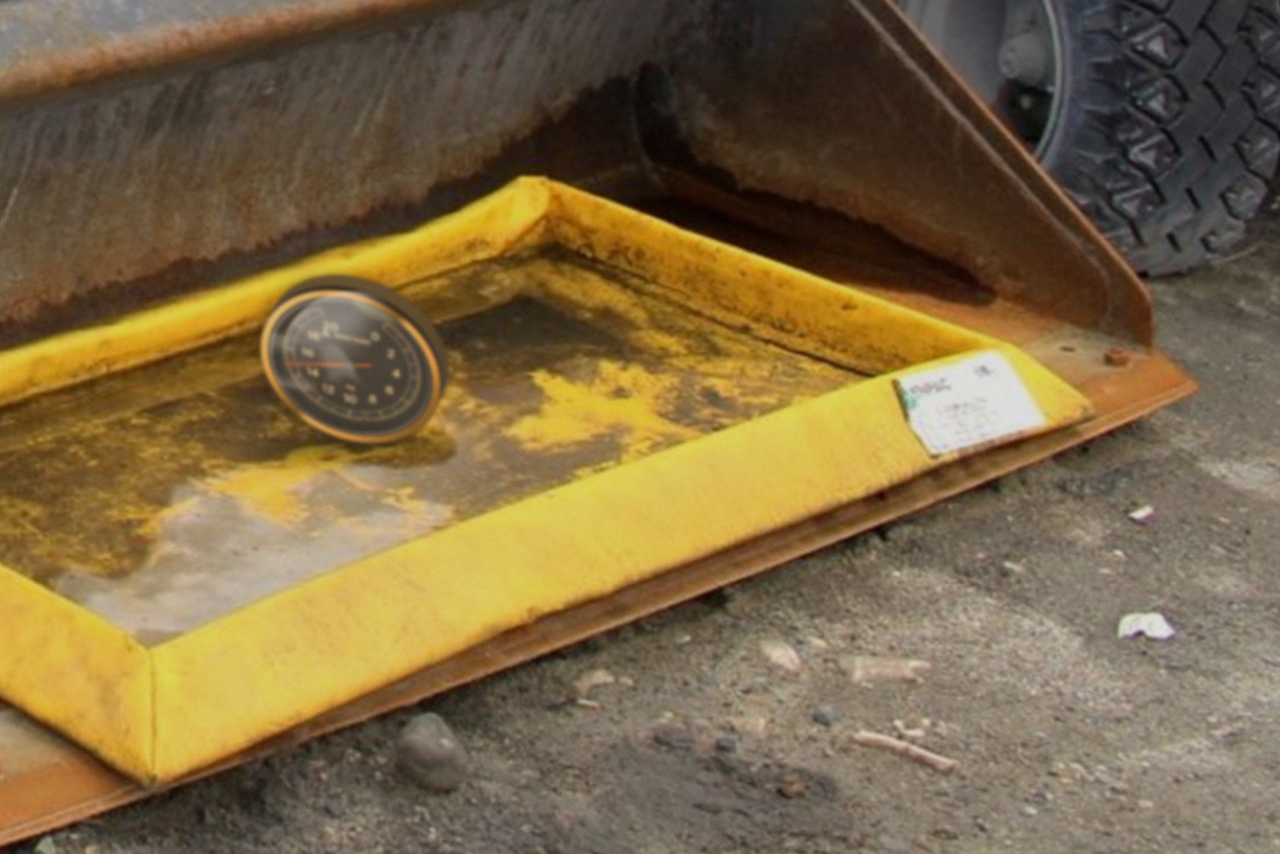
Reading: 15,kg
